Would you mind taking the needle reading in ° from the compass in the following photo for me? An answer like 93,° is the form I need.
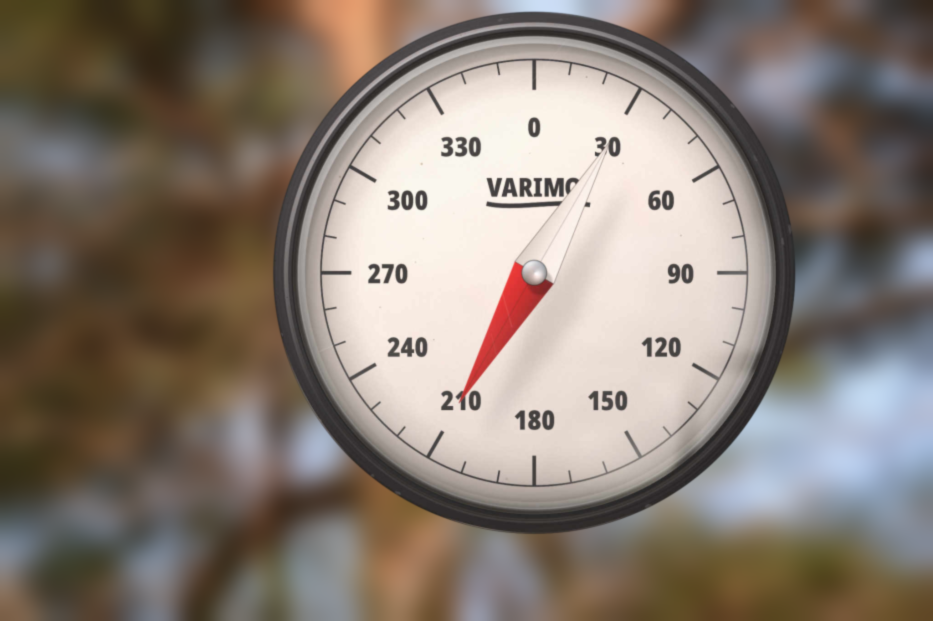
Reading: 210,°
